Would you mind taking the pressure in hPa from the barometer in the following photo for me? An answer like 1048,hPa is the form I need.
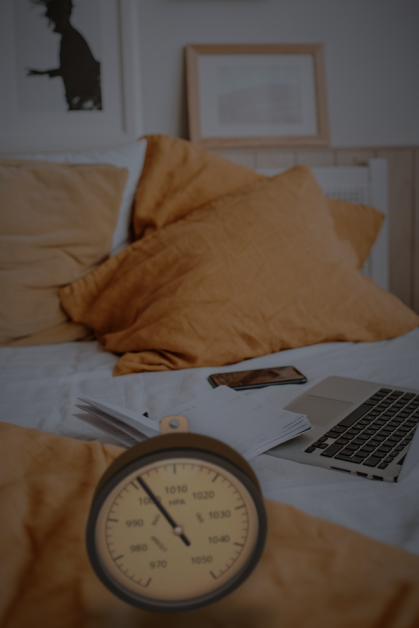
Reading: 1002,hPa
